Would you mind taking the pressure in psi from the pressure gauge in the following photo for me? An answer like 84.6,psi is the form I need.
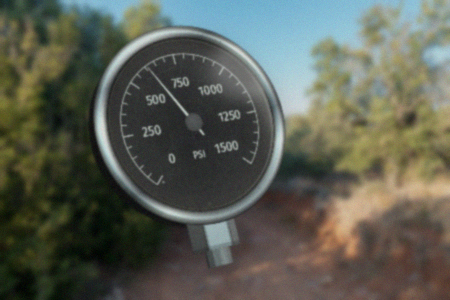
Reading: 600,psi
